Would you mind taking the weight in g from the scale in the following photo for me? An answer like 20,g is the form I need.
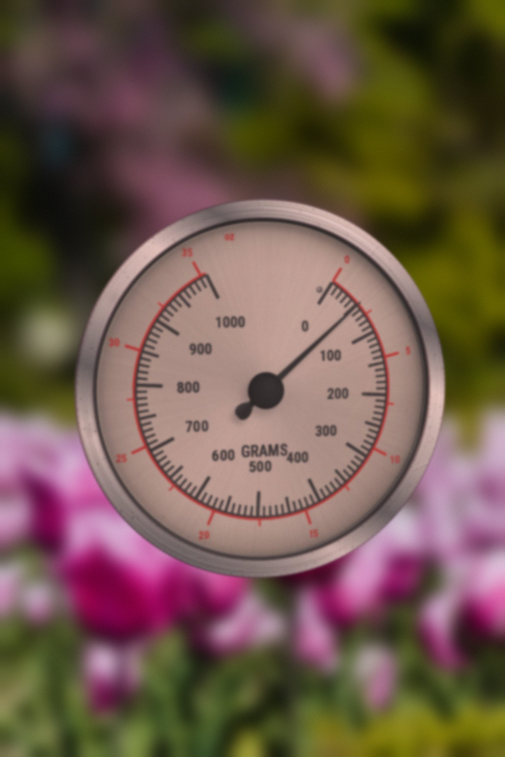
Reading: 50,g
